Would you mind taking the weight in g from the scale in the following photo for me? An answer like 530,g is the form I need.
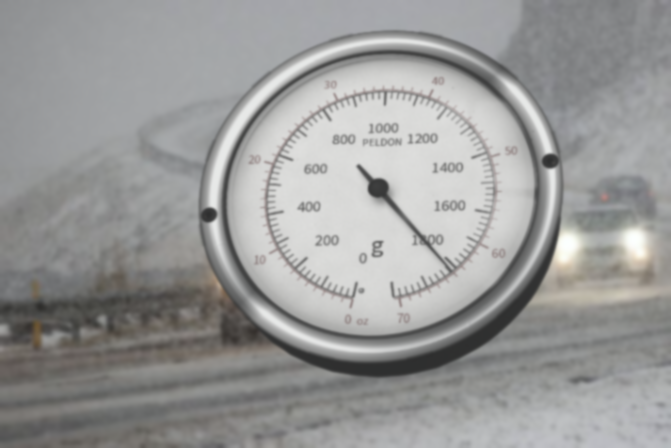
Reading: 1820,g
